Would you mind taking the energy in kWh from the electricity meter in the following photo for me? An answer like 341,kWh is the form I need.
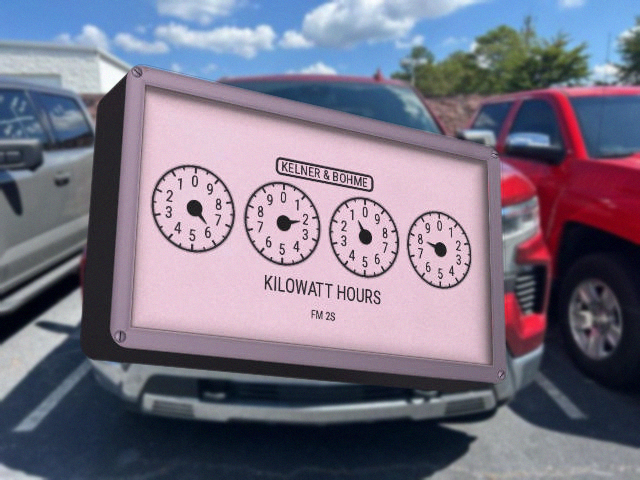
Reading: 6208,kWh
